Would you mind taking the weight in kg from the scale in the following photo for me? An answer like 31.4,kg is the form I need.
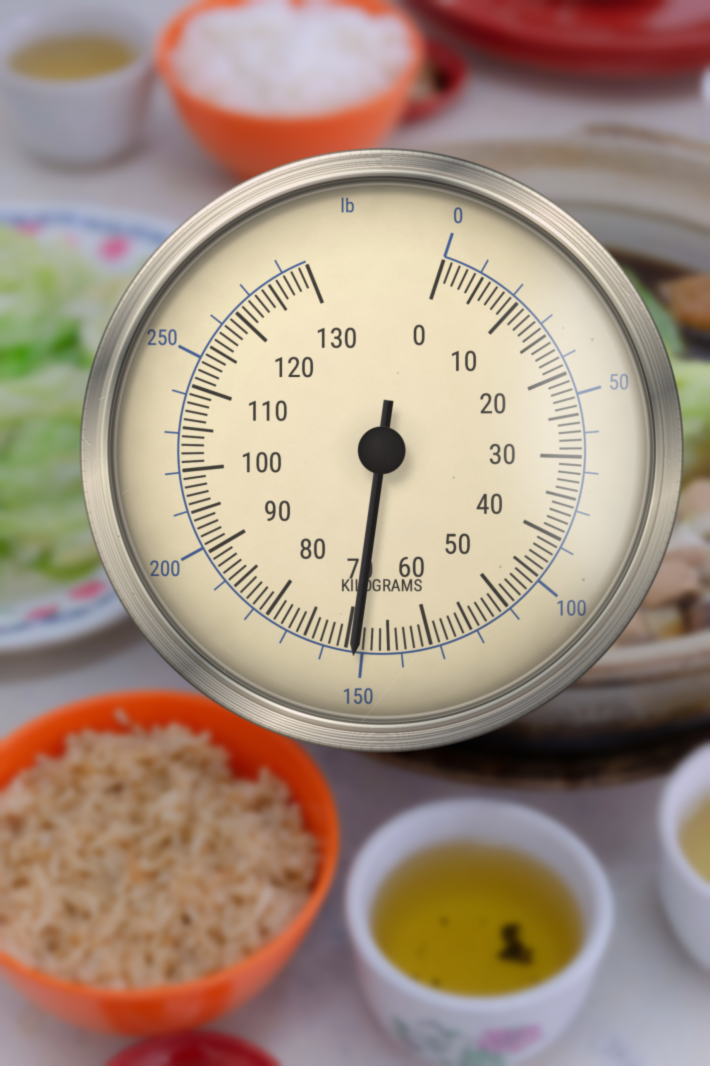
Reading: 69,kg
